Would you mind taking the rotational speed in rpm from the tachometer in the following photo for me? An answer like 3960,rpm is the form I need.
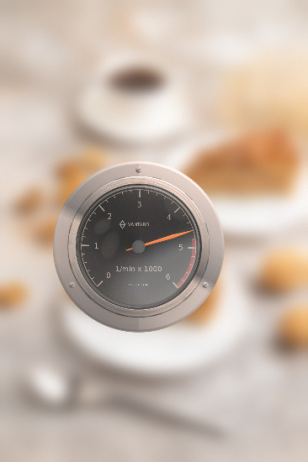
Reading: 4600,rpm
